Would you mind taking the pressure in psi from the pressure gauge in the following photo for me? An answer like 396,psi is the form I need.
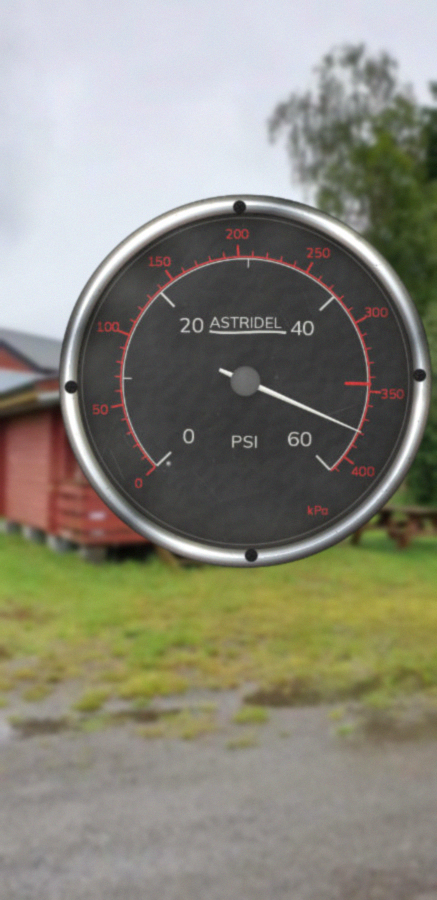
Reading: 55,psi
